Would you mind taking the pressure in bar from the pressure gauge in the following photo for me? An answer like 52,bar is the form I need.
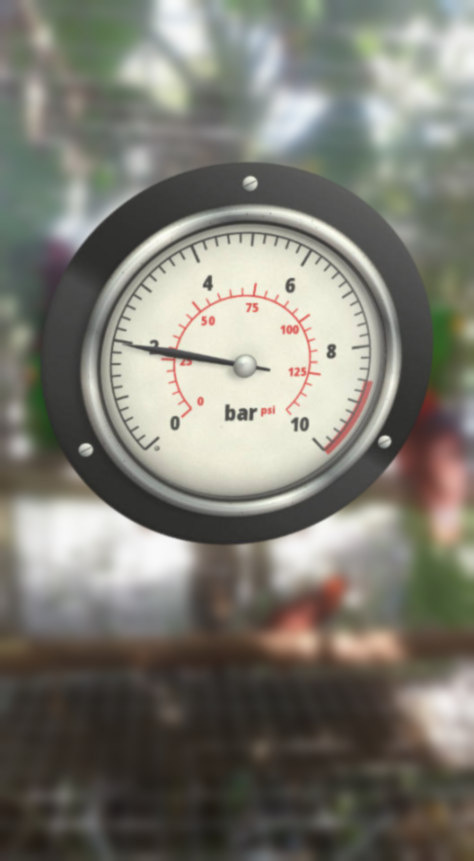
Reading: 2,bar
